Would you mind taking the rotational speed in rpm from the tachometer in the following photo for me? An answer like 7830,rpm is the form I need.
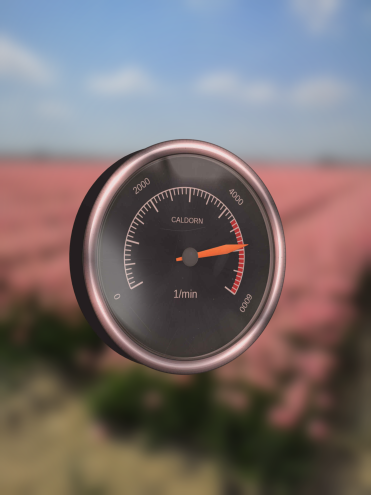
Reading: 4900,rpm
